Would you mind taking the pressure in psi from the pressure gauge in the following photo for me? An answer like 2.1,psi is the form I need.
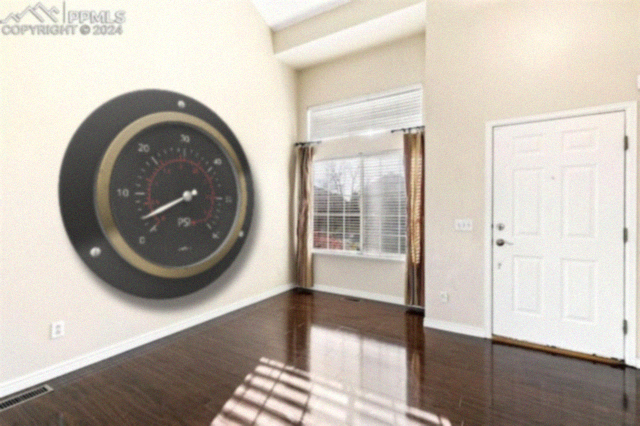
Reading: 4,psi
